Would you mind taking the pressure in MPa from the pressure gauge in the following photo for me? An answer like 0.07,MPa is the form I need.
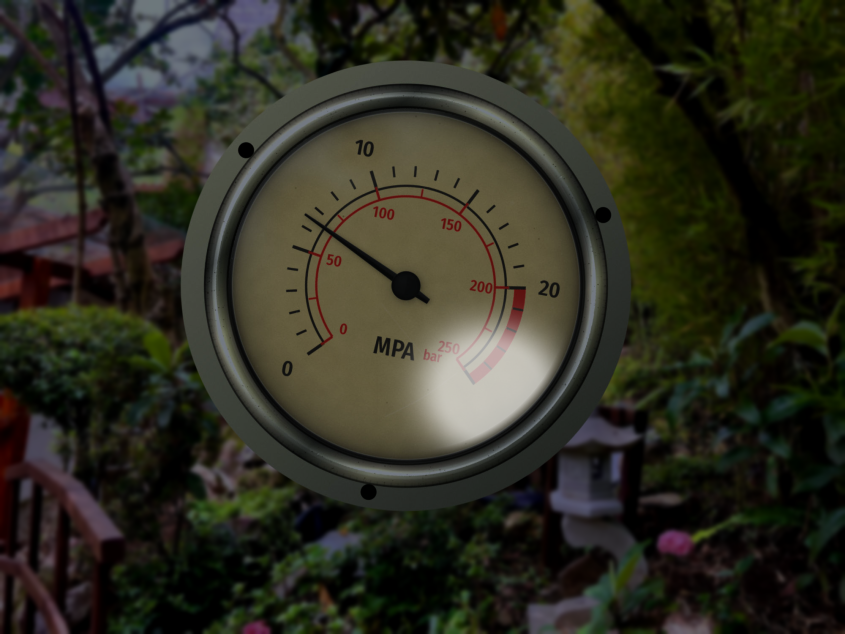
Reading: 6.5,MPa
